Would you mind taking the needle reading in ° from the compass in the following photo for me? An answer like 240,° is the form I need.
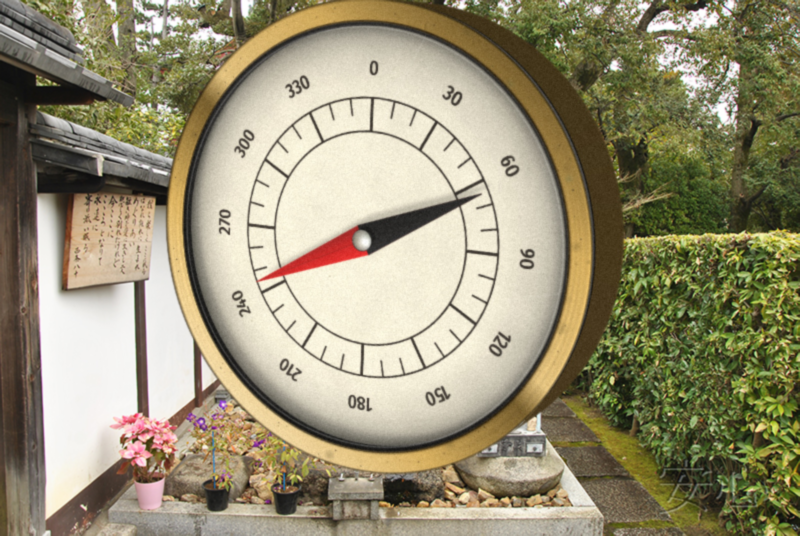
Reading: 245,°
